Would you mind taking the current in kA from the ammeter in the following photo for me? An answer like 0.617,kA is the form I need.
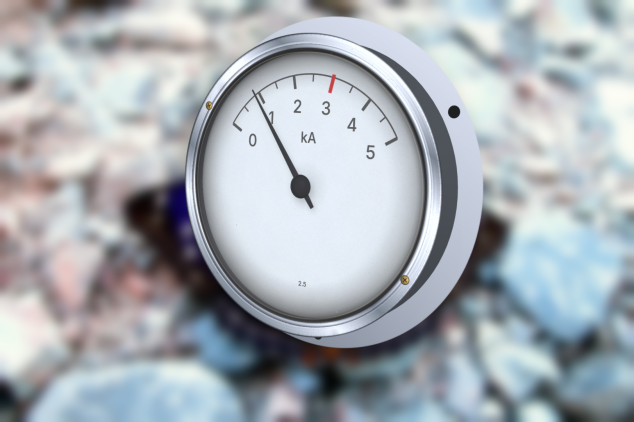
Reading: 1,kA
